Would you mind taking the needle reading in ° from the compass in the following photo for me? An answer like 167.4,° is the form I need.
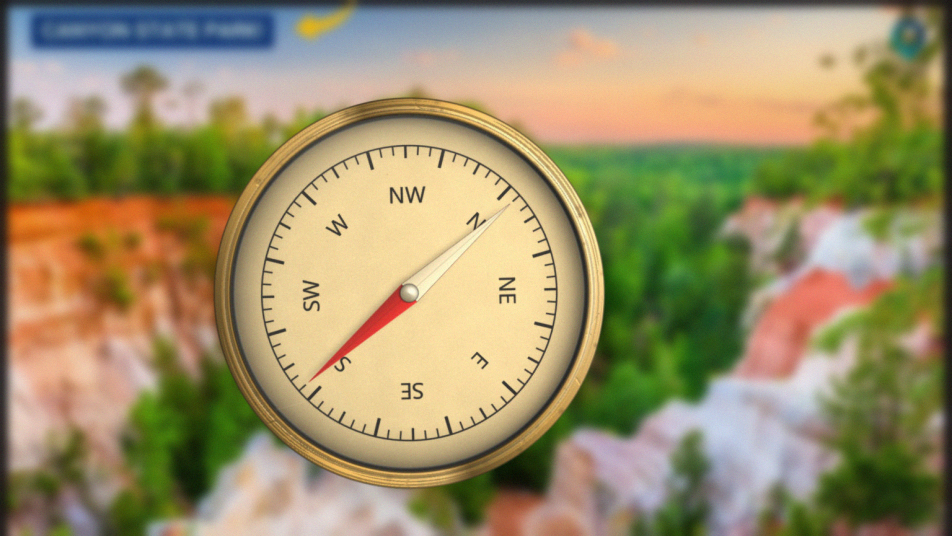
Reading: 185,°
